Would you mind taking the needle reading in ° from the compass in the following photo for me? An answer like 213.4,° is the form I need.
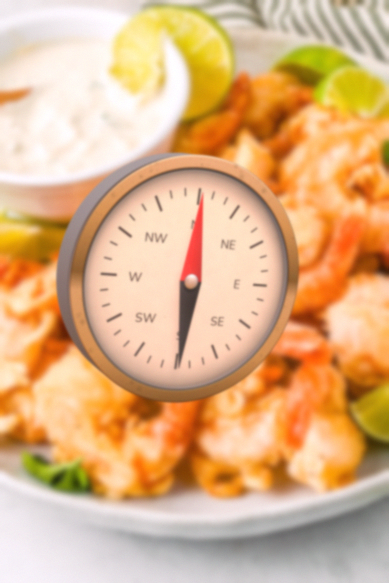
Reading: 0,°
